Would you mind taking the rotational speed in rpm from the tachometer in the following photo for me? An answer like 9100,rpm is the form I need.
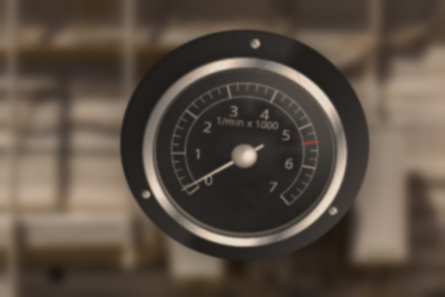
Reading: 200,rpm
